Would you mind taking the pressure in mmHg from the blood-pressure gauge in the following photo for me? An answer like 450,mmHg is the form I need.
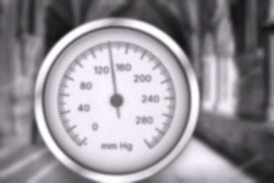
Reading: 140,mmHg
